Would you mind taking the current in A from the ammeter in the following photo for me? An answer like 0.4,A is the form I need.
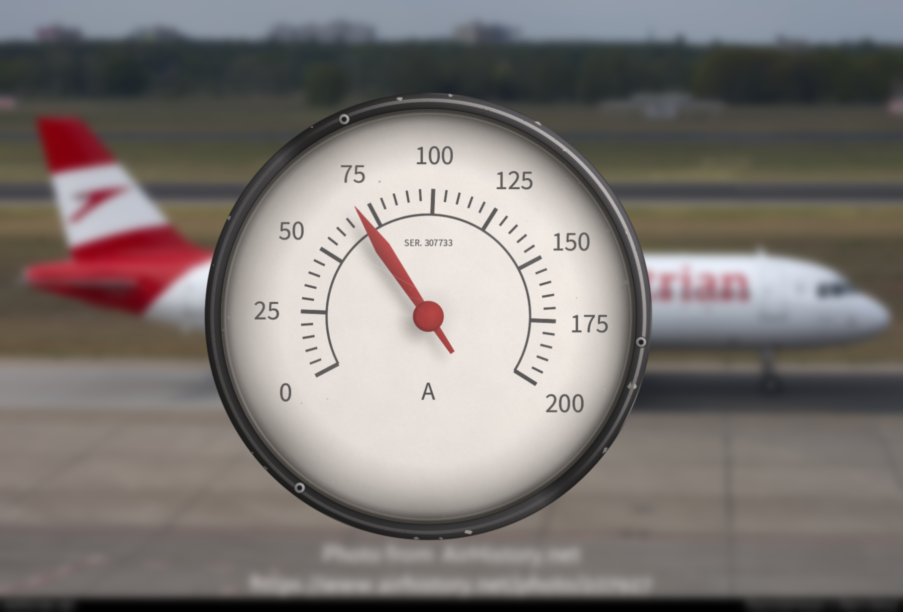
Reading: 70,A
